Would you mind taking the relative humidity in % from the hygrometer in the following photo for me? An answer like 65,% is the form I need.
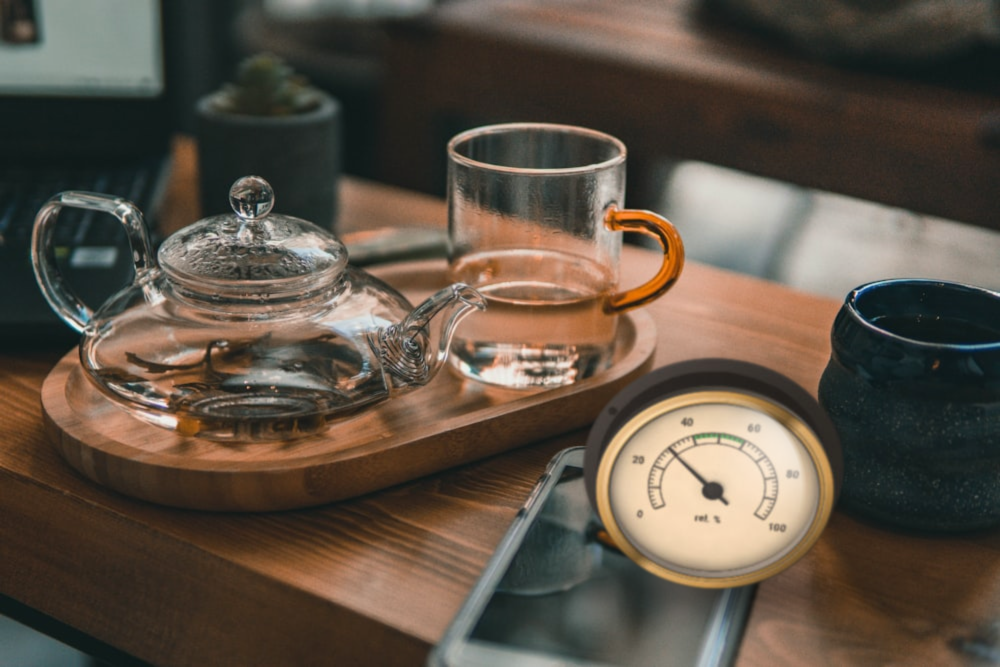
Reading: 30,%
